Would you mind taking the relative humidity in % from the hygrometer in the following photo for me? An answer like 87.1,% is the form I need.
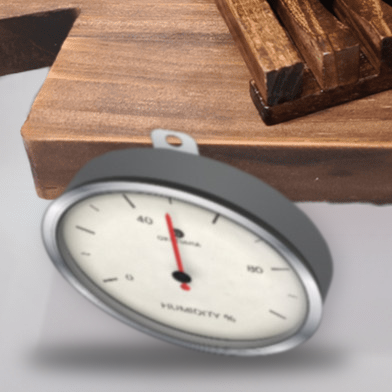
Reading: 50,%
